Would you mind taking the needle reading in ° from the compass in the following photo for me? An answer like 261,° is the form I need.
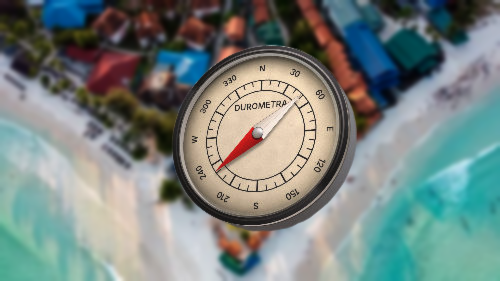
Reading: 230,°
